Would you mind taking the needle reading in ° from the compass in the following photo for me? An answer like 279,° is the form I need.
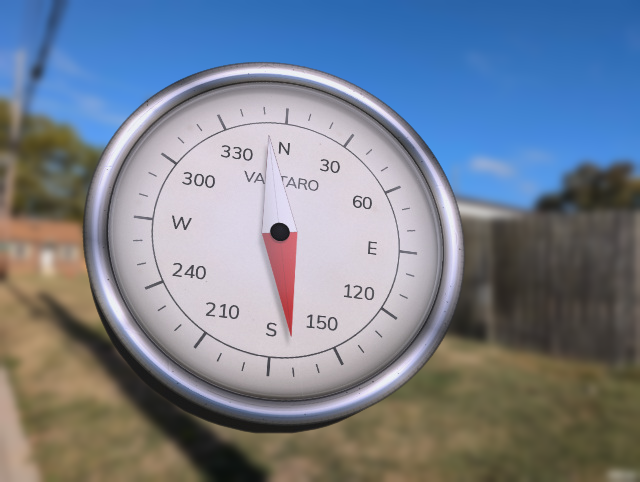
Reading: 170,°
